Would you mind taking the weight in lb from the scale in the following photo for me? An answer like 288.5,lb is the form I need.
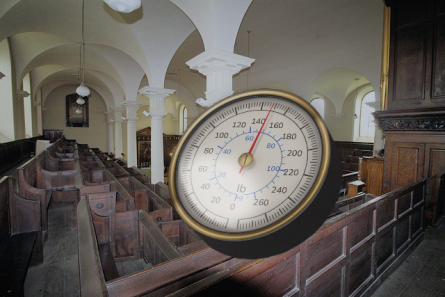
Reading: 150,lb
